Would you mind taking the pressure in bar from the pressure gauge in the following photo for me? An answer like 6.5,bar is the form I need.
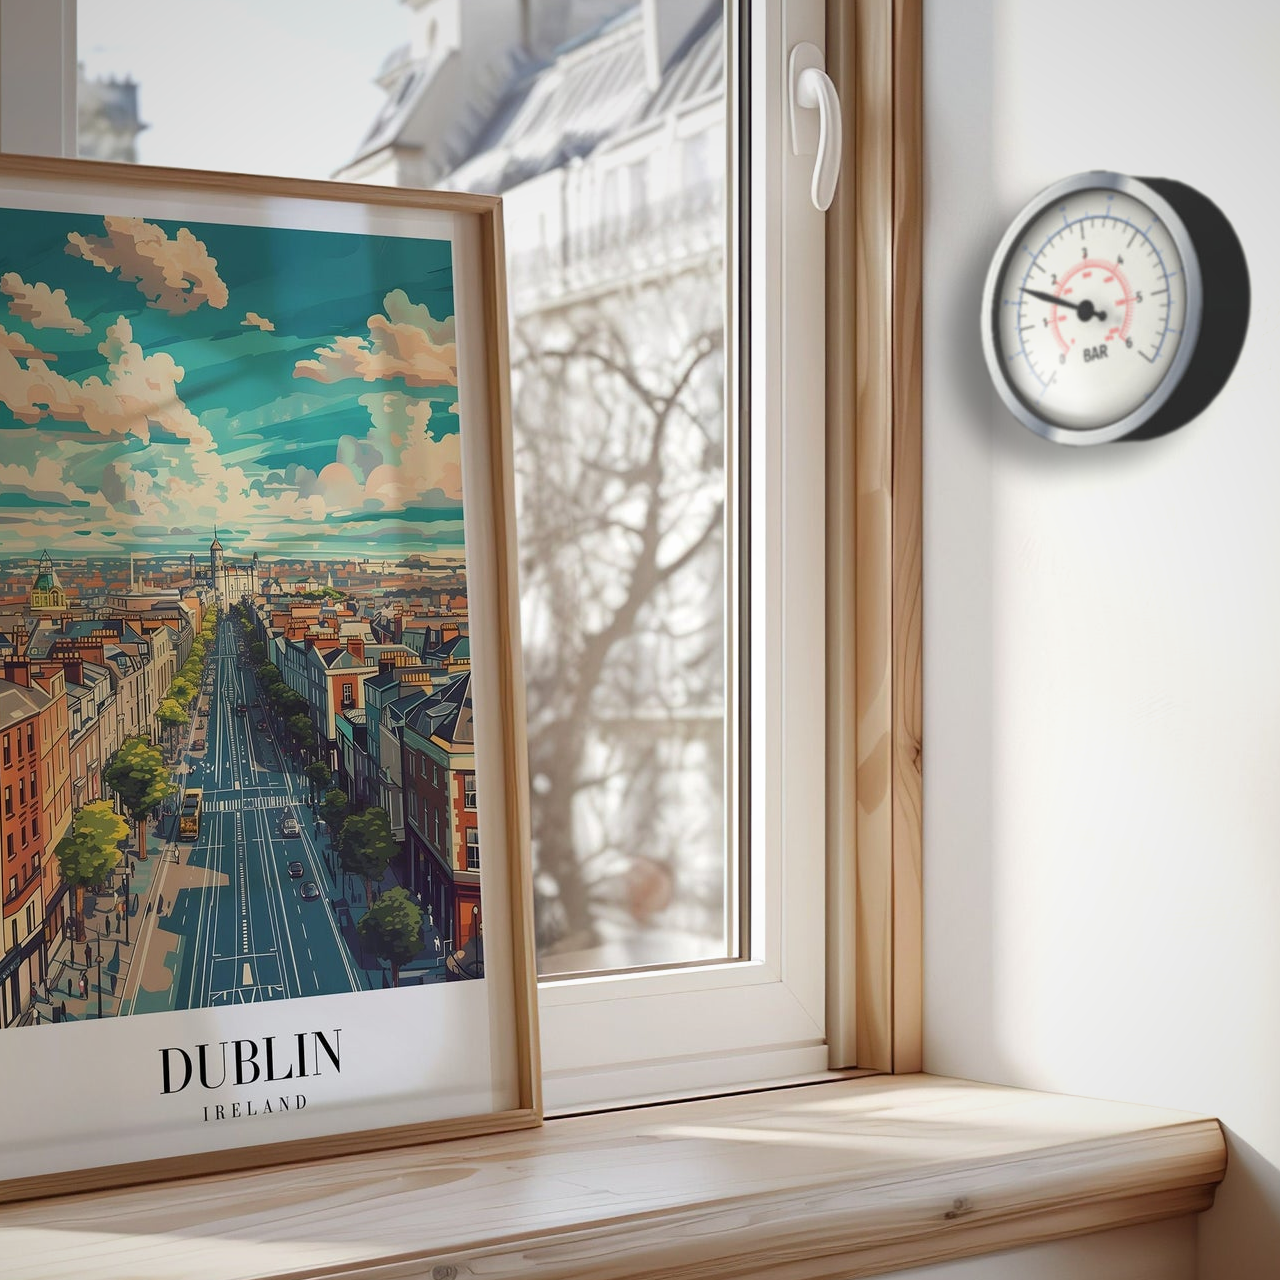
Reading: 1.6,bar
